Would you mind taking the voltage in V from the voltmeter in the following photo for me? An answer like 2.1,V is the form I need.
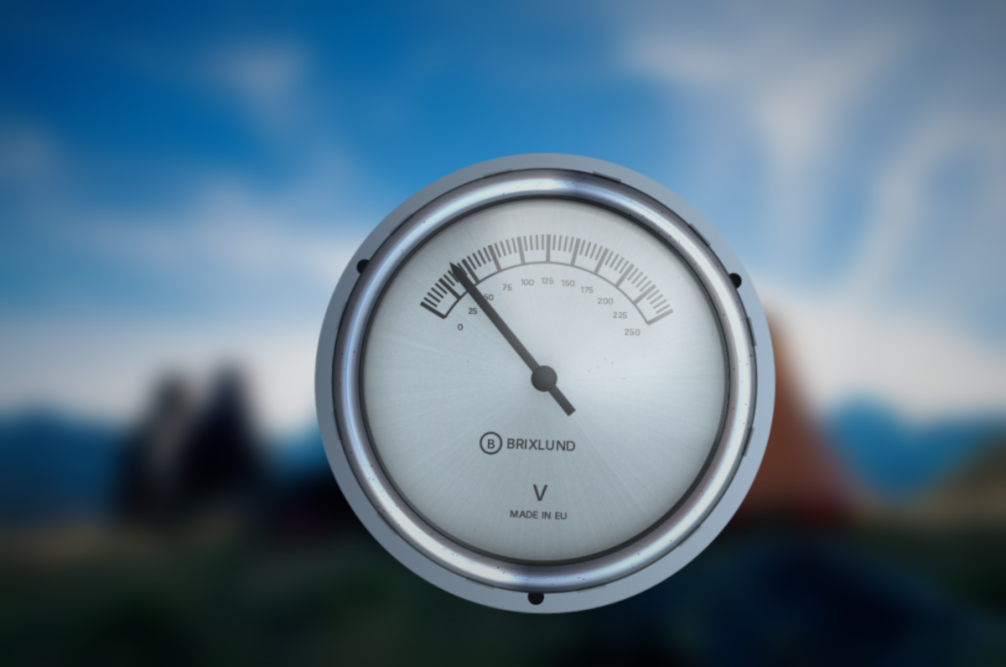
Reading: 40,V
